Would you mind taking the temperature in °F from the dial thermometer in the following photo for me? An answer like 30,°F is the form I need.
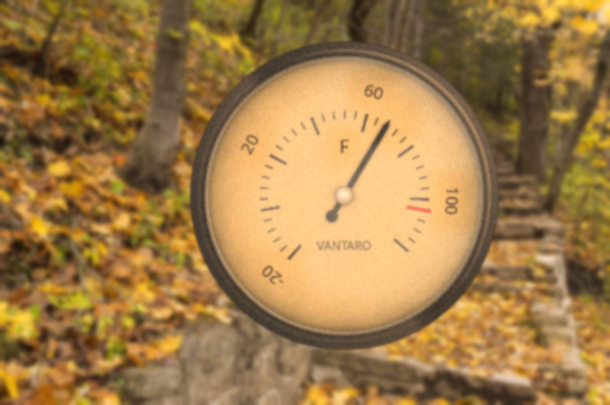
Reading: 68,°F
